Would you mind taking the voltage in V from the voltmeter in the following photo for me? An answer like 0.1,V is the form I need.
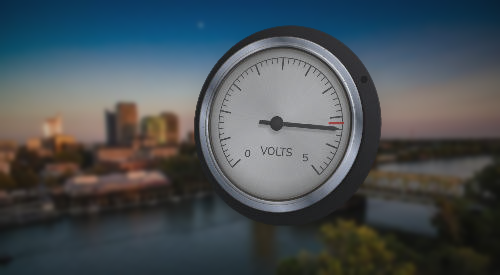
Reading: 4.2,V
